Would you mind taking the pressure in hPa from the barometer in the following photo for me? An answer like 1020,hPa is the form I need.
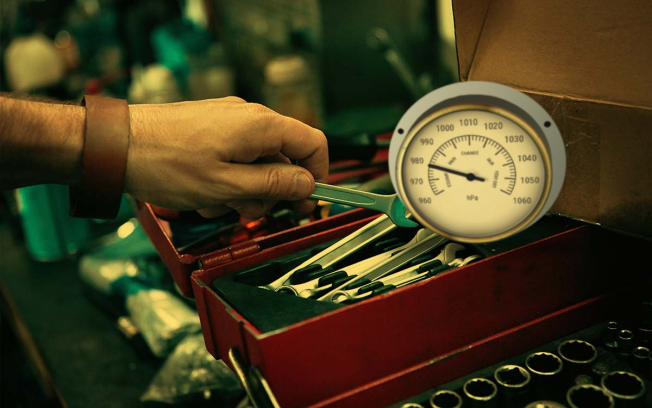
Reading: 980,hPa
